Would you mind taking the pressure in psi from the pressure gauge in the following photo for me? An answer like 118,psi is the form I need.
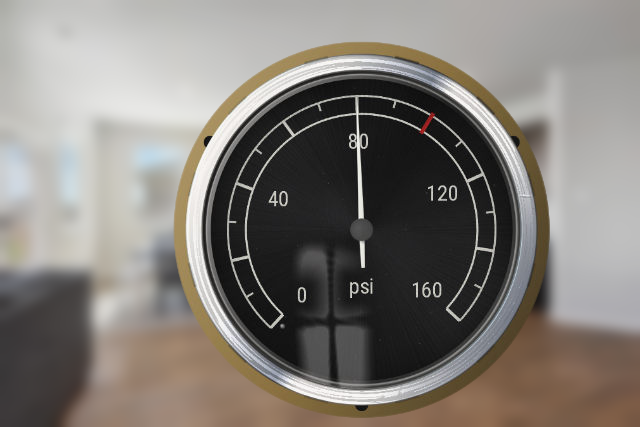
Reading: 80,psi
